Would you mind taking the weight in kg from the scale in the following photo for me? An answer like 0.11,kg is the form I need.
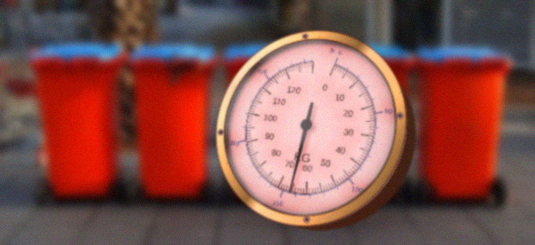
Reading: 65,kg
